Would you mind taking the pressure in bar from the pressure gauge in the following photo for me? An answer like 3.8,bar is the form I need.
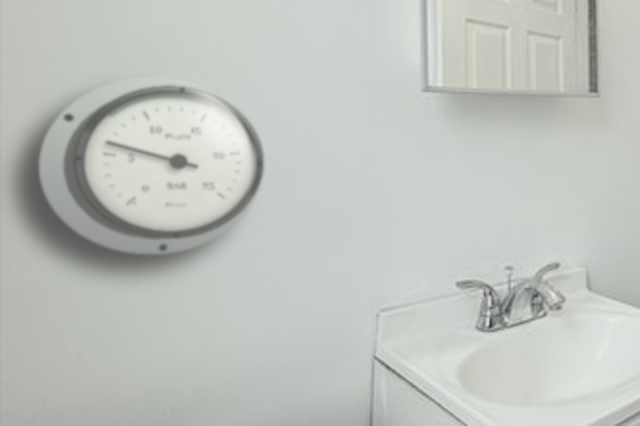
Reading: 6,bar
